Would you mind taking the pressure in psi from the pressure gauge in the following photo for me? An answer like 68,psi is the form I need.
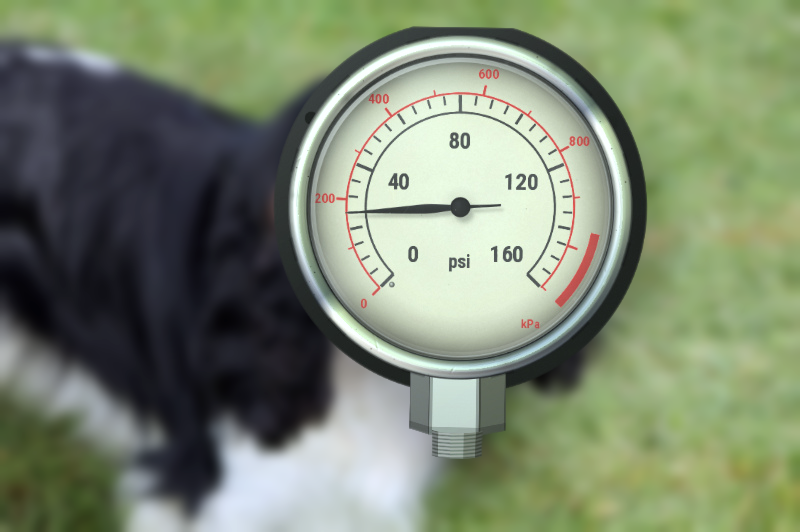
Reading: 25,psi
